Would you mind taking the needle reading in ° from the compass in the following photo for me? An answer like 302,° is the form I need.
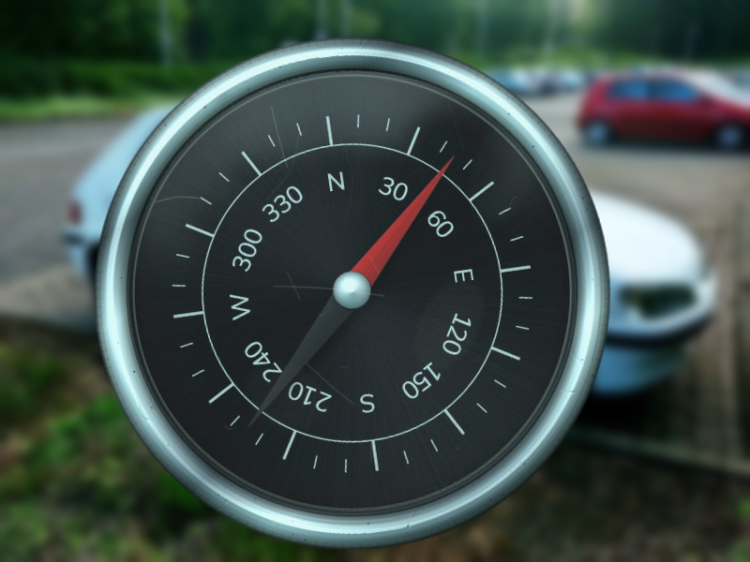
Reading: 45,°
